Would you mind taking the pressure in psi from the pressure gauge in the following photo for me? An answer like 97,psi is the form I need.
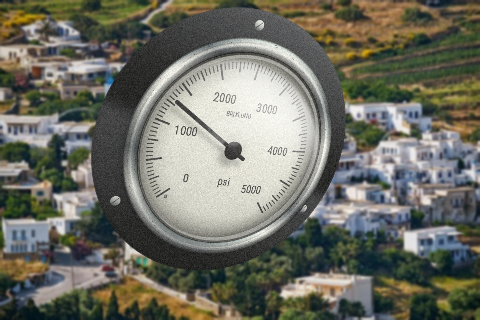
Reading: 1300,psi
